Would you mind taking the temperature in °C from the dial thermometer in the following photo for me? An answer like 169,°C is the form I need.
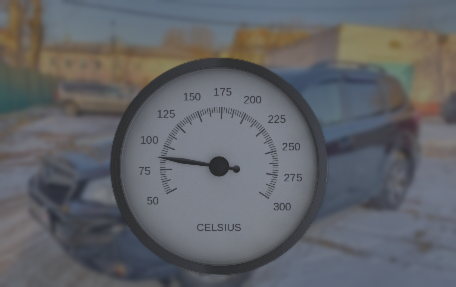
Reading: 87.5,°C
